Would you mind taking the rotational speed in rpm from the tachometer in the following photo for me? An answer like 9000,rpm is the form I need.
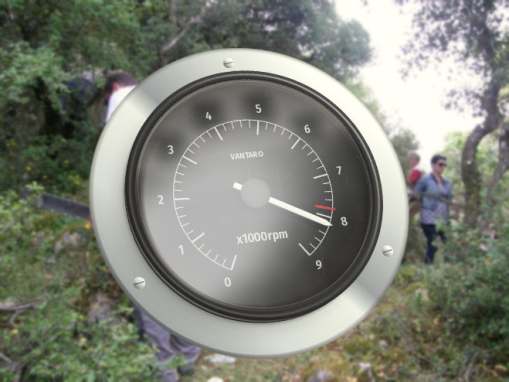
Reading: 8200,rpm
